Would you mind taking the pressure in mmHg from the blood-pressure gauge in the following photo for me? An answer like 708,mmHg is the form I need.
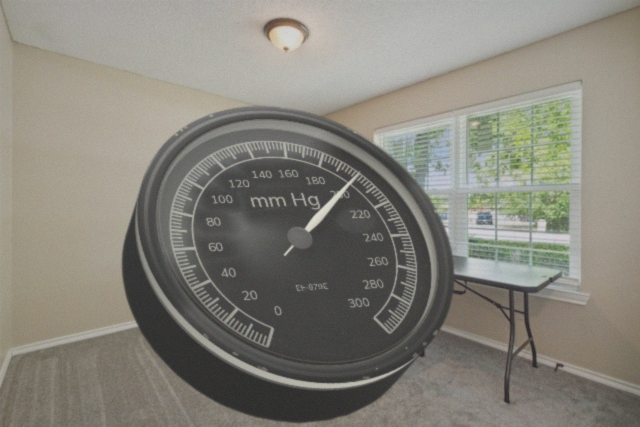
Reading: 200,mmHg
